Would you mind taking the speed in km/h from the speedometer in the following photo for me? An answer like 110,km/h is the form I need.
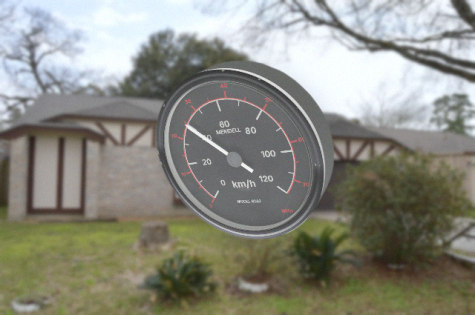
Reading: 40,km/h
